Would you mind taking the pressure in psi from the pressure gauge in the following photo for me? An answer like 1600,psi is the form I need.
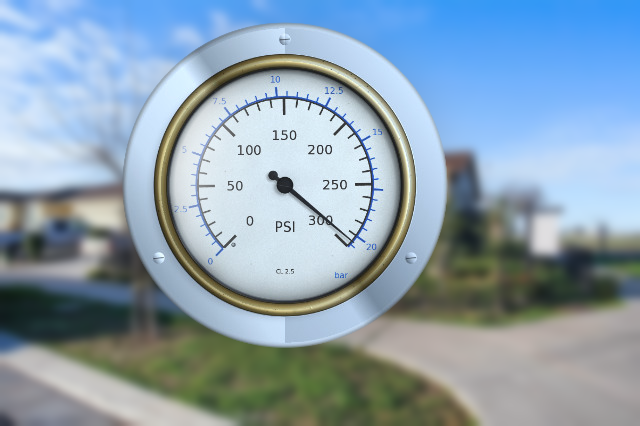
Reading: 295,psi
